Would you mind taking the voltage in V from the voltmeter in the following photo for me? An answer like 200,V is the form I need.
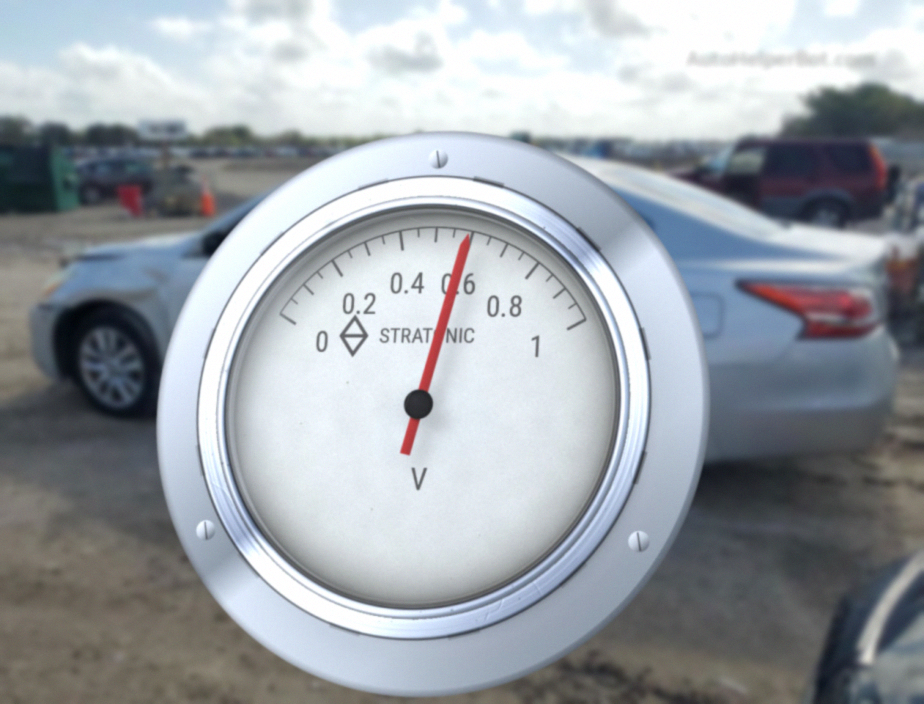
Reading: 0.6,V
